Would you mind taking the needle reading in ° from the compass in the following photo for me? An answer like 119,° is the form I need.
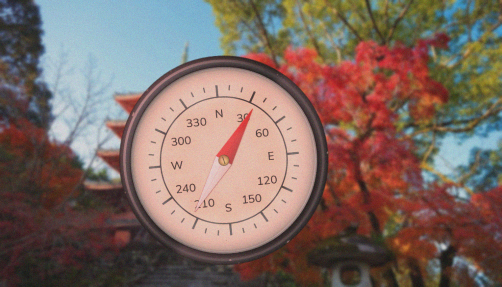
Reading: 35,°
